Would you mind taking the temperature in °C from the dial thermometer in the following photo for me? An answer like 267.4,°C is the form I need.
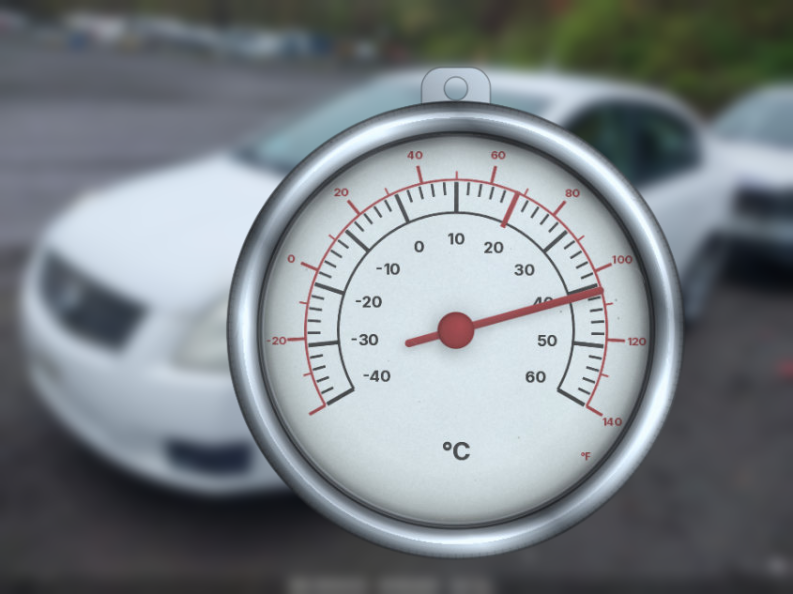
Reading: 41,°C
